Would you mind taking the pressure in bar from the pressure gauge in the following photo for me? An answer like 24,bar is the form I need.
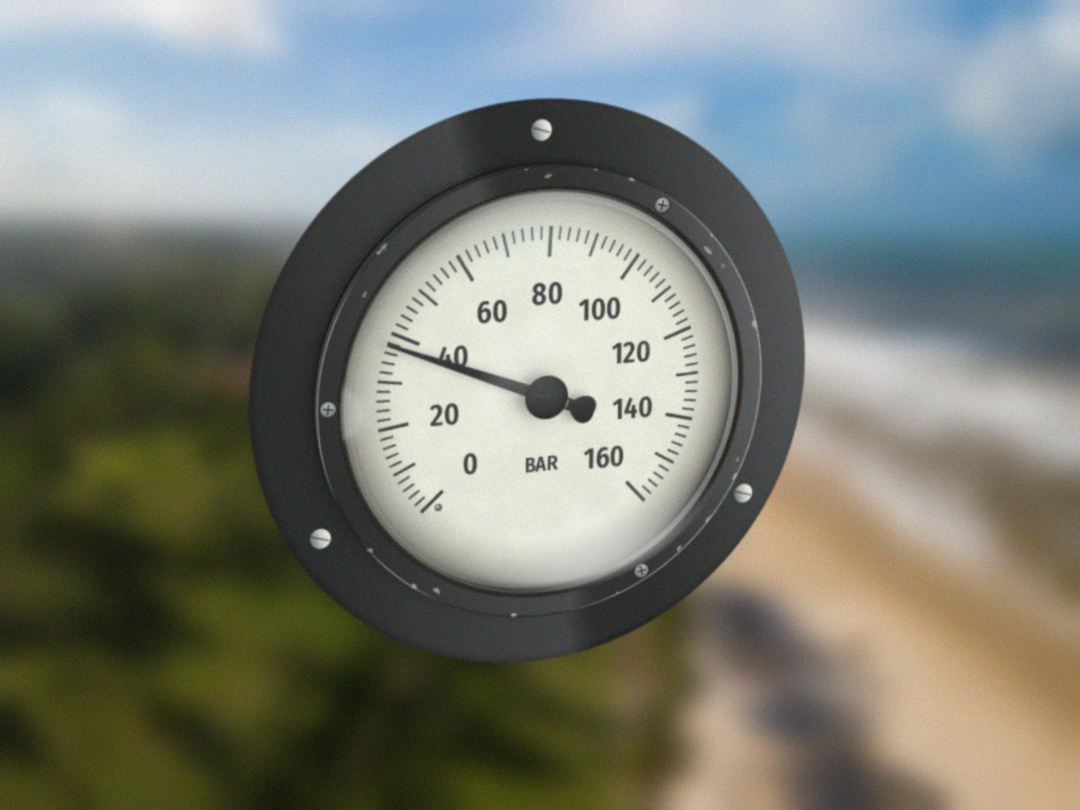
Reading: 38,bar
